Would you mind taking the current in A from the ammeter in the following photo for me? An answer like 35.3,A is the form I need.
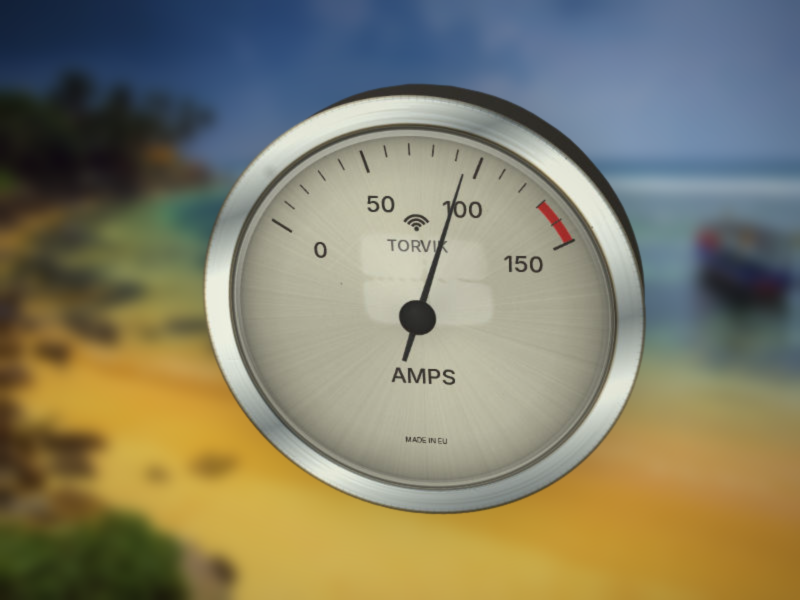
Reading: 95,A
